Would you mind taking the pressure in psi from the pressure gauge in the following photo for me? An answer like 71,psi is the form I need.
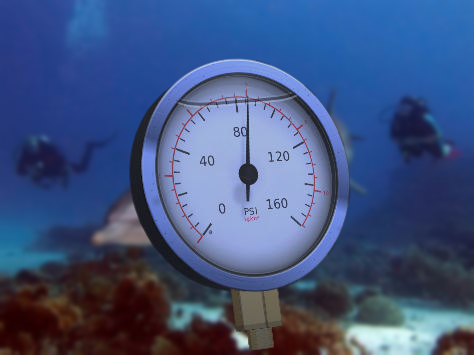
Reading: 85,psi
